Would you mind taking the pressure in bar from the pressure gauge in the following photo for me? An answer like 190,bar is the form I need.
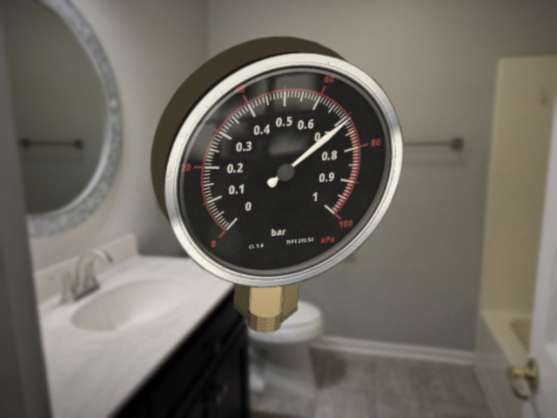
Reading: 0.7,bar
